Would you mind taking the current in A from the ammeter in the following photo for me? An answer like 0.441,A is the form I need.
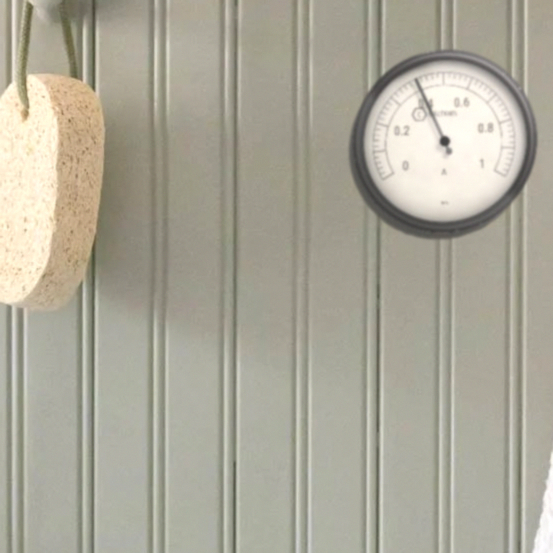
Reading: 0.4,A
